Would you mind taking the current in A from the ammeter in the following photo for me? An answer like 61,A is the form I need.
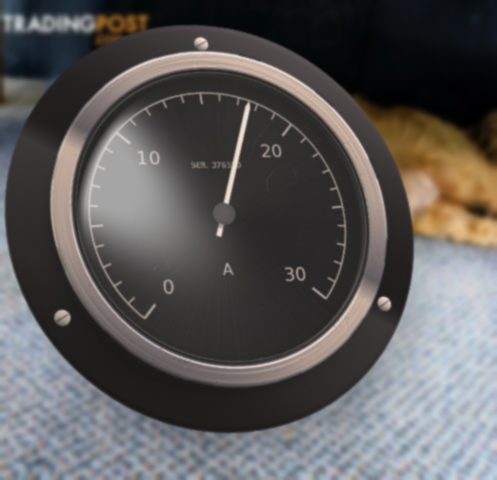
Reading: 17.5,A
